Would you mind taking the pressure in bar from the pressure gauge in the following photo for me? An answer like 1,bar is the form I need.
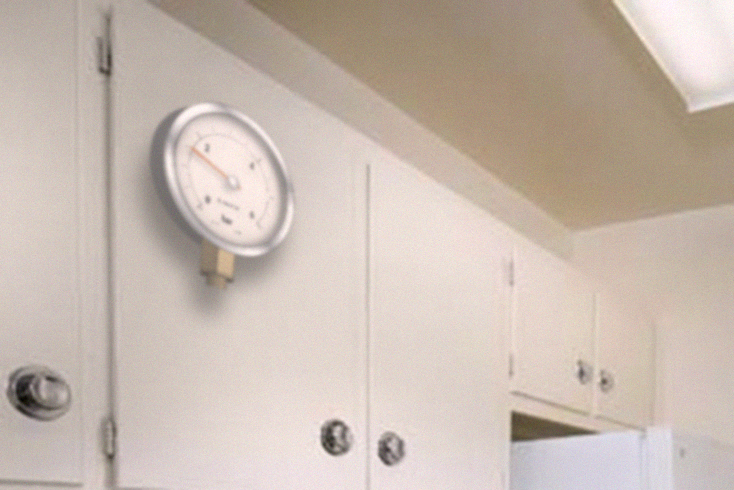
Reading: 1.5,bar
